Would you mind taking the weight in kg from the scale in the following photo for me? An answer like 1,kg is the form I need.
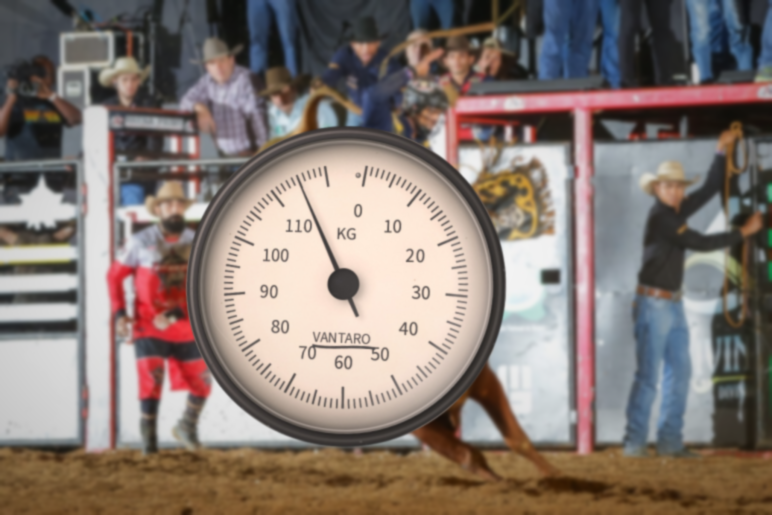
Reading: 115,kg
